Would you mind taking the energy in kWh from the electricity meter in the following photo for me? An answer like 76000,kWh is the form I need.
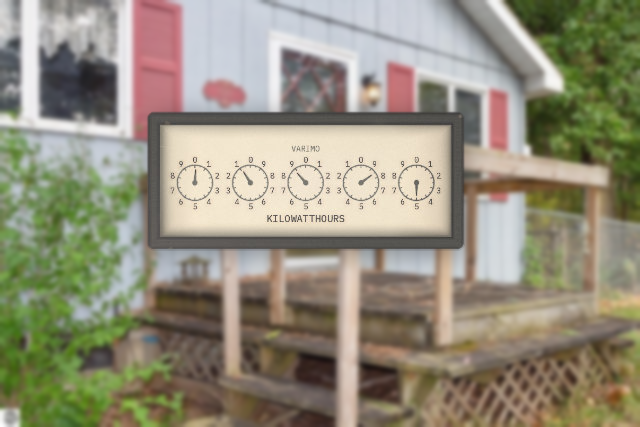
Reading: 885,kWh
